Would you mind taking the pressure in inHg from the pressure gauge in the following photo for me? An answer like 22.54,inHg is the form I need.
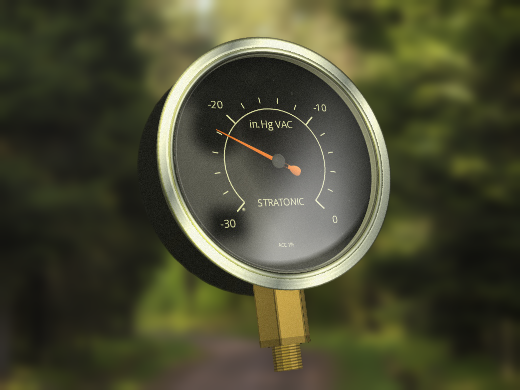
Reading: -22,inHg
